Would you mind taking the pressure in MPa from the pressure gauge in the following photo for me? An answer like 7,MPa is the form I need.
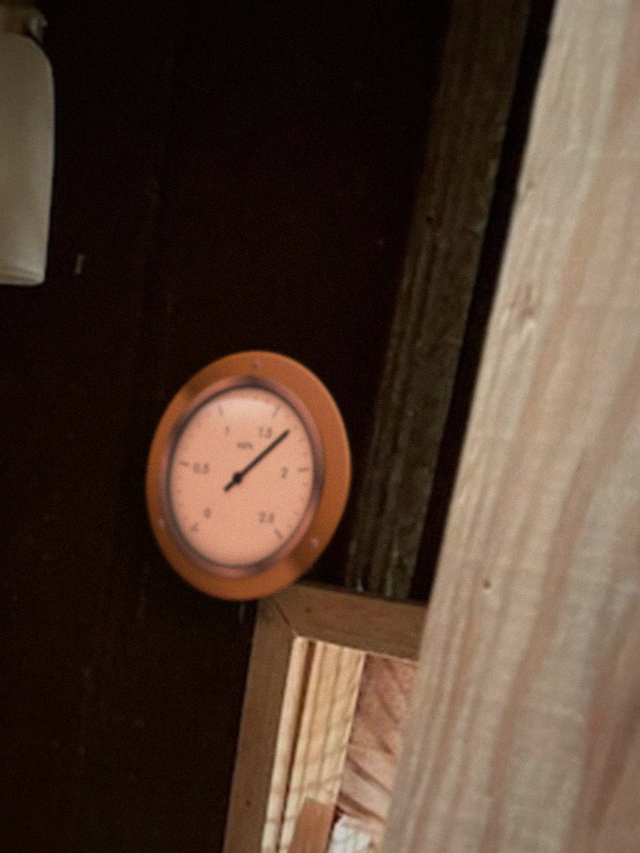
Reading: 1.7,MPa
